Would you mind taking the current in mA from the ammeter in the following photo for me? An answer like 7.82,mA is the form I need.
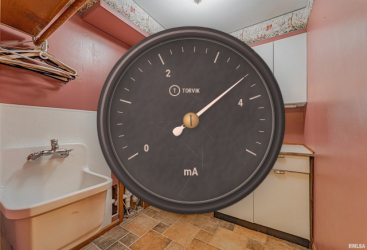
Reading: 3.6,mA
